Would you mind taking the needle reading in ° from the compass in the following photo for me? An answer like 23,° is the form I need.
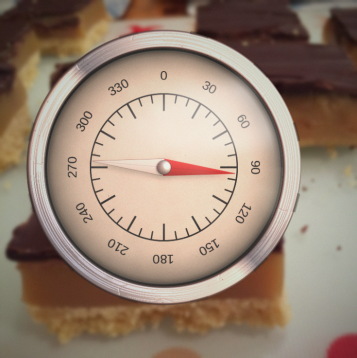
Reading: 95,°
